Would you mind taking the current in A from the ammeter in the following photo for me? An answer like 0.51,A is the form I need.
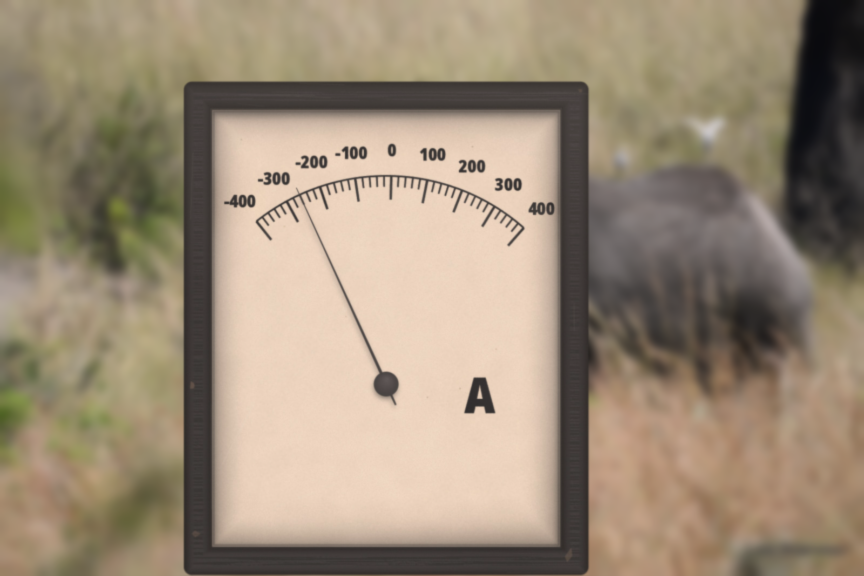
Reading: -260,A
